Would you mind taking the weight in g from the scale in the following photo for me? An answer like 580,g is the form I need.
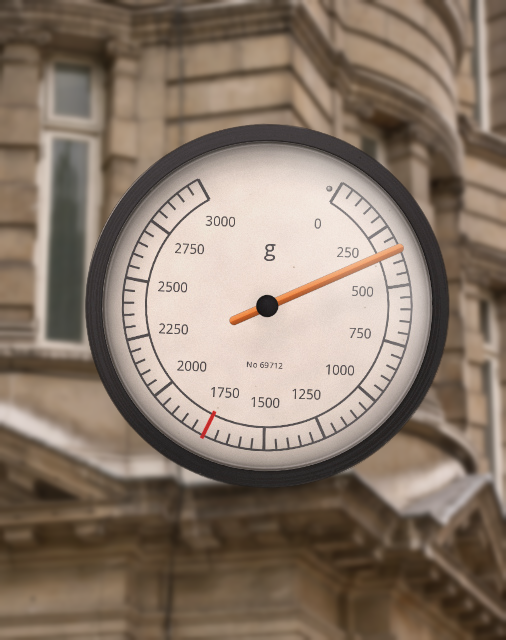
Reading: 350,g
